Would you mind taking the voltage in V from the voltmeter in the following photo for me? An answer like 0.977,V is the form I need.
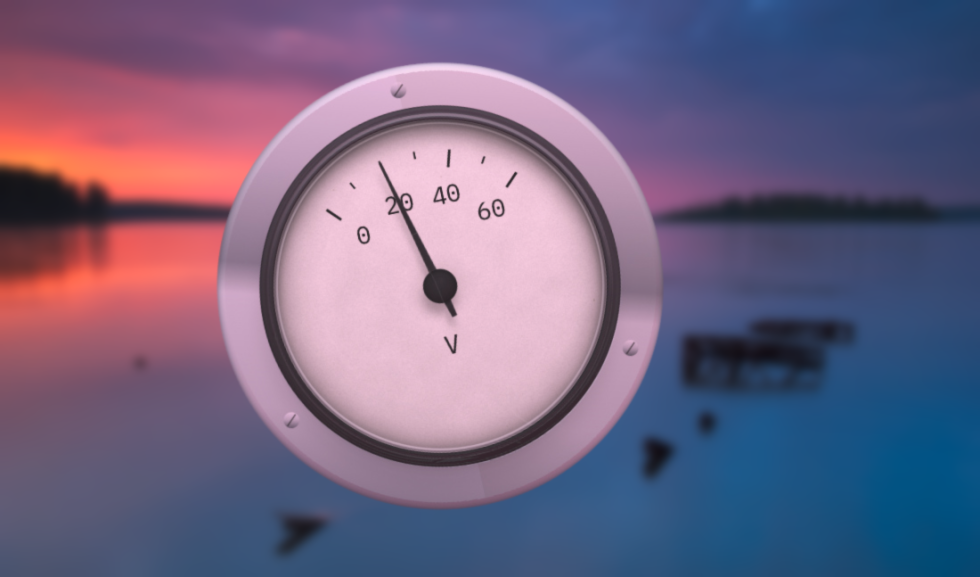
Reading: 20,V
